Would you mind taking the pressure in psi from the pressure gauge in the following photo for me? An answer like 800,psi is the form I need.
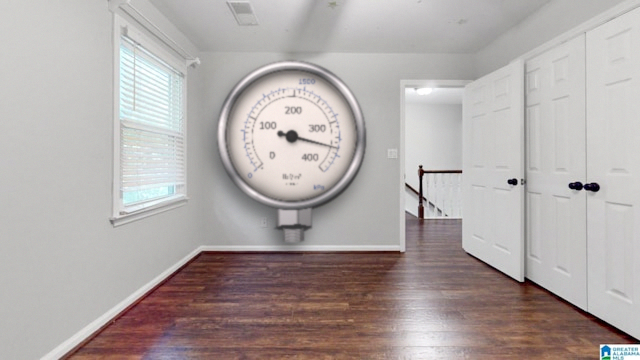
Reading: 350,psi
